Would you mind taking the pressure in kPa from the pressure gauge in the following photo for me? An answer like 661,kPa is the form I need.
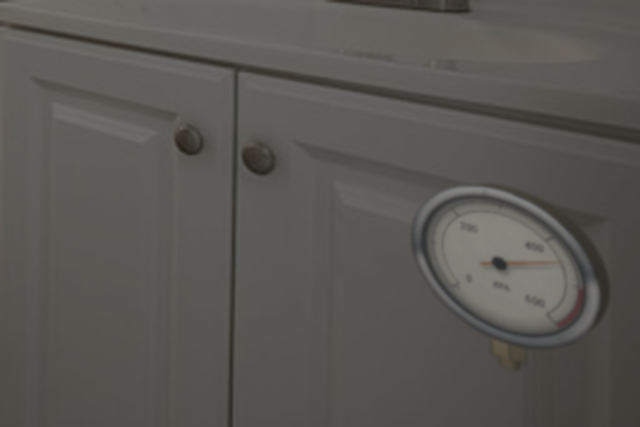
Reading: 450,kPa
